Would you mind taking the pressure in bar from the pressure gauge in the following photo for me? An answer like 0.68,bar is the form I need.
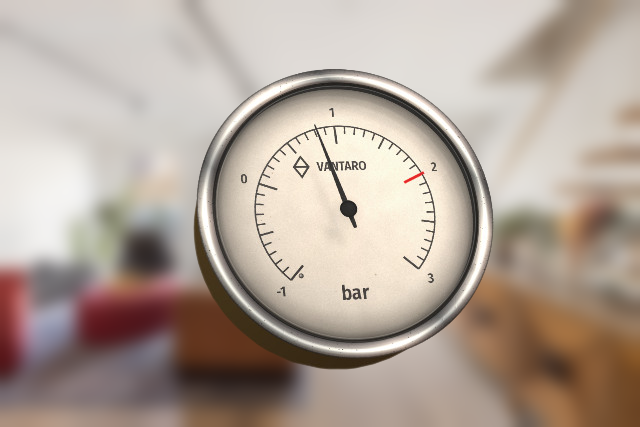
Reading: 0.8,bar
